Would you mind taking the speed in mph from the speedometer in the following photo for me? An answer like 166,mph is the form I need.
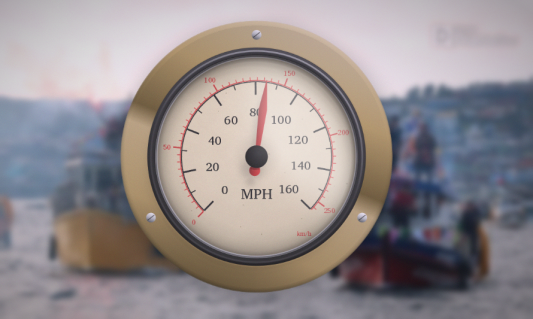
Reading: 85,mph
